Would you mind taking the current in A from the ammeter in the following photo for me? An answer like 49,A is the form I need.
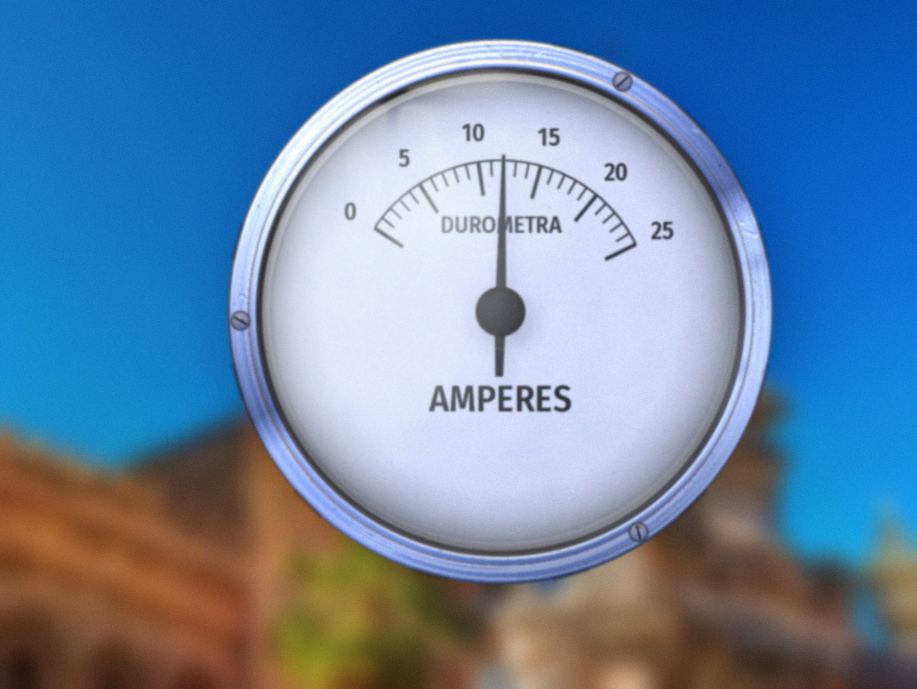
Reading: 12,A
